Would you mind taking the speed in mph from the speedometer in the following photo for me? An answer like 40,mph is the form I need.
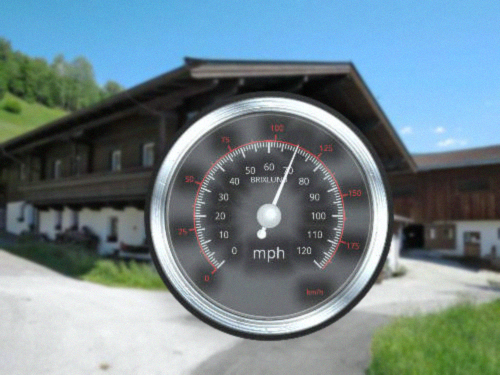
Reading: 70,mph
